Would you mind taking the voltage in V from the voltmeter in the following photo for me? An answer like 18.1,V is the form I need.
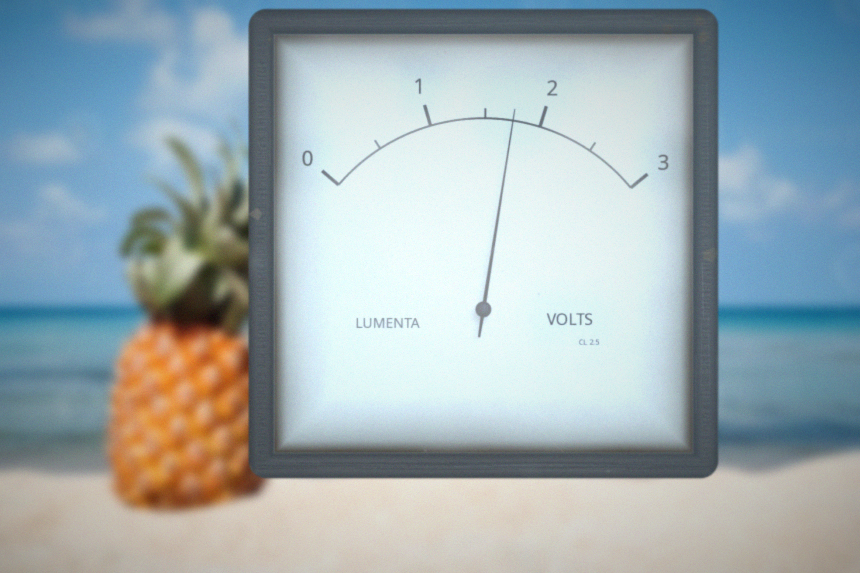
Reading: 1.75,V
